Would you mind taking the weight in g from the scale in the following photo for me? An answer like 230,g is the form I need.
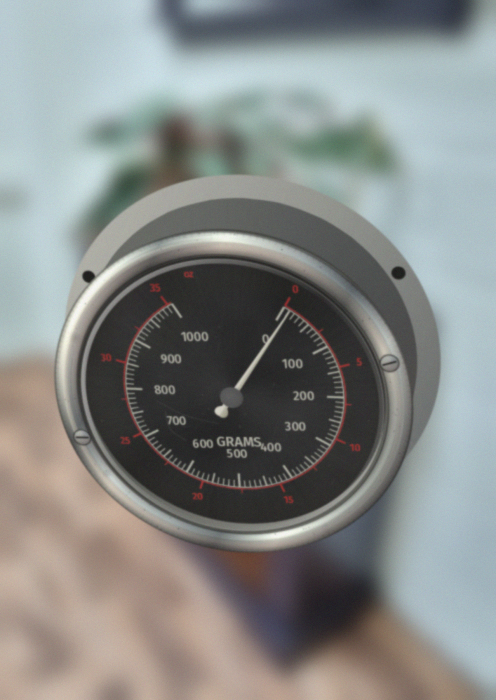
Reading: 10,g
